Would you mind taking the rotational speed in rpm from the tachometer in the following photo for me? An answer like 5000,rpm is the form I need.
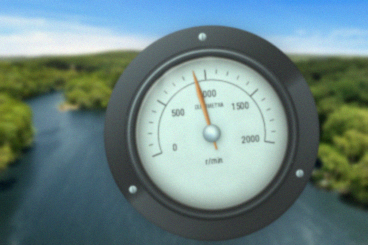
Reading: 900,rpm
